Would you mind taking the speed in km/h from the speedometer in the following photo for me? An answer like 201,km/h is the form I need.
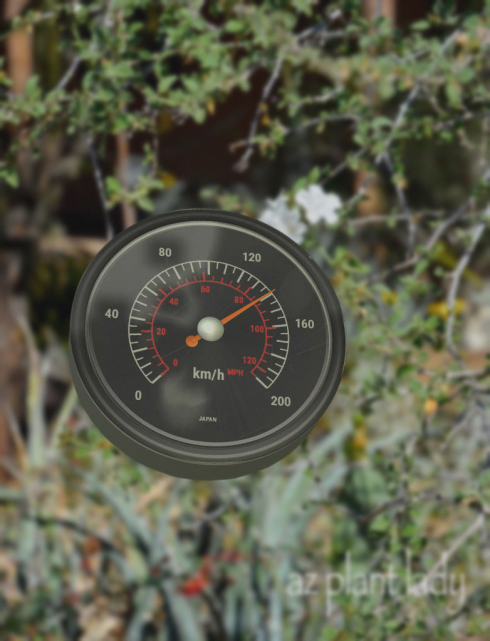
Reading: 140,km/h
